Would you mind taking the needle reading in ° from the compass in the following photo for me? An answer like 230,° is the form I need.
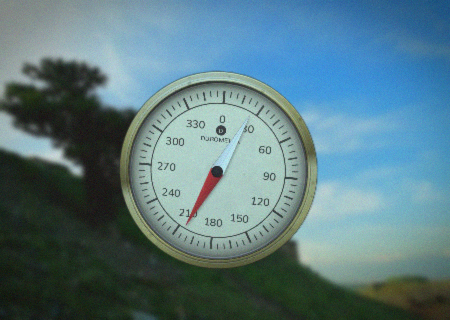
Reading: 205,°
